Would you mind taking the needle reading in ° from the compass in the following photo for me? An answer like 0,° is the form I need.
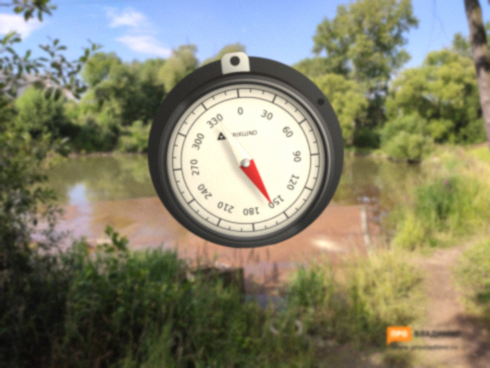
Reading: 155,°
